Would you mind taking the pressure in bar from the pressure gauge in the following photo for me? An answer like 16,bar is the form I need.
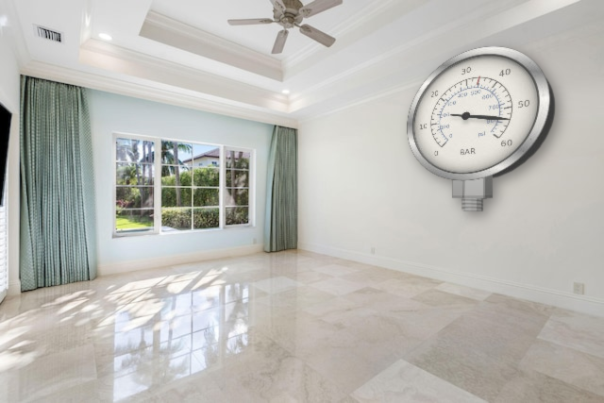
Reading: 54,bar
